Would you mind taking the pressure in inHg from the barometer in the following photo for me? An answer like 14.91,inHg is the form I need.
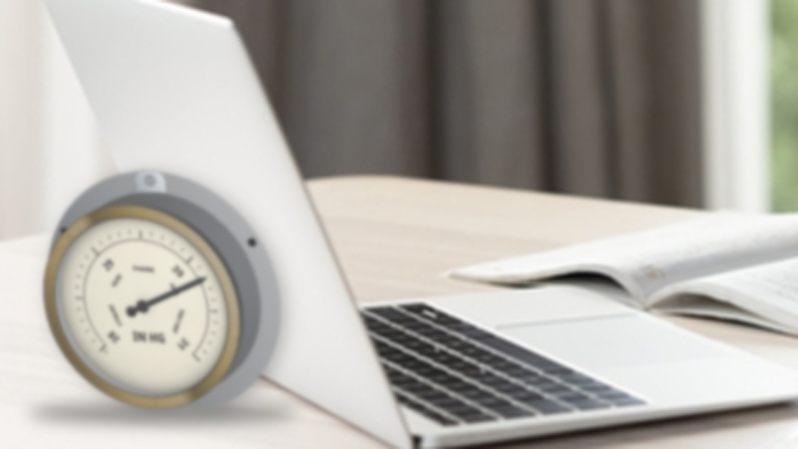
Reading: 30.2,inHg
